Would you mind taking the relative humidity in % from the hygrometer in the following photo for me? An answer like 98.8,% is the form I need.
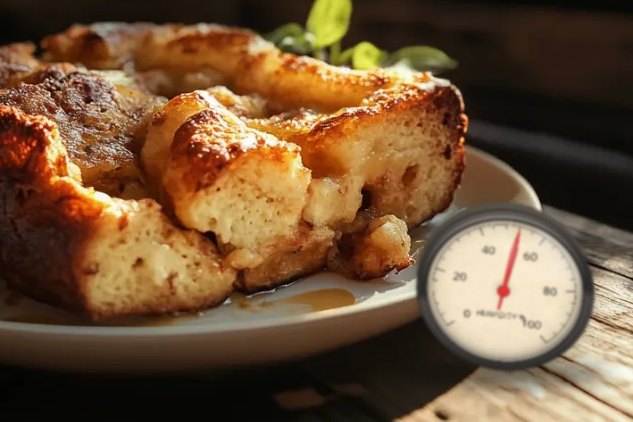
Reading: 52,%
